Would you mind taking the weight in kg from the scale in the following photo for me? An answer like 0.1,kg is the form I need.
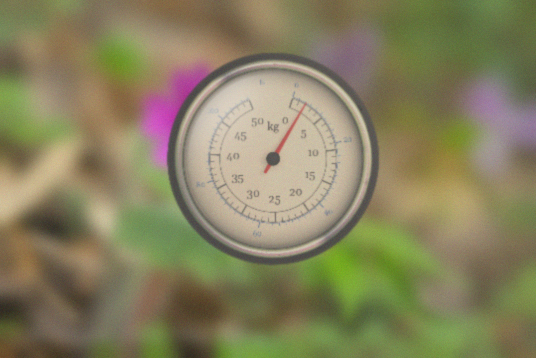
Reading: 2,kg
